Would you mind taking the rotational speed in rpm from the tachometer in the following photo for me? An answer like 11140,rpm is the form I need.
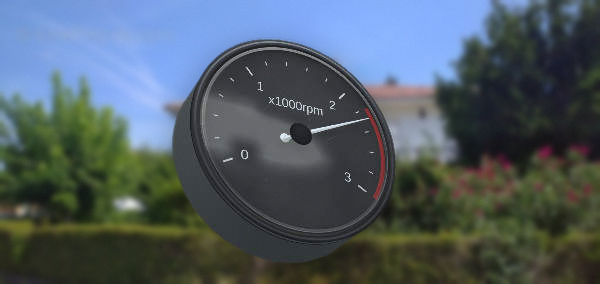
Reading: 2300,rpm
